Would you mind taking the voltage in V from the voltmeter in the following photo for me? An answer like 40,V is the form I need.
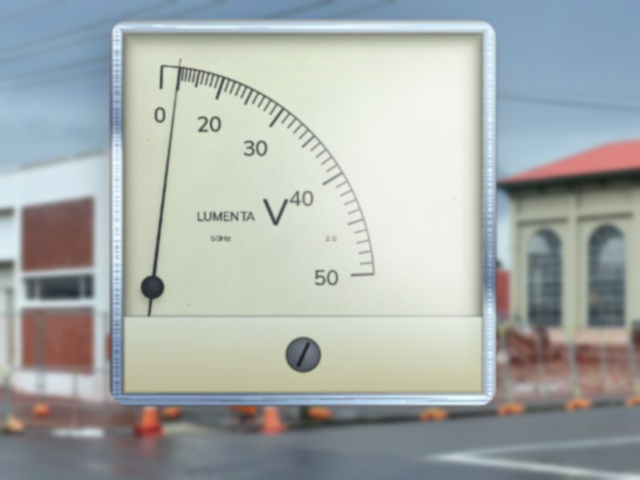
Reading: 10,V
